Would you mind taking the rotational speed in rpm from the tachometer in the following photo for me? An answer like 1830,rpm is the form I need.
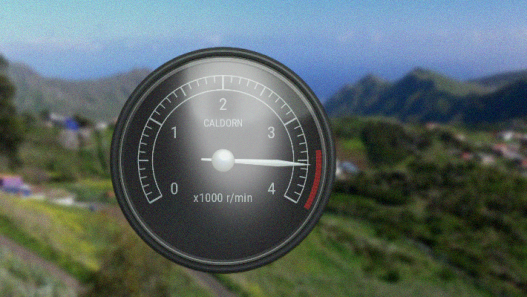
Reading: 3550,rpm
